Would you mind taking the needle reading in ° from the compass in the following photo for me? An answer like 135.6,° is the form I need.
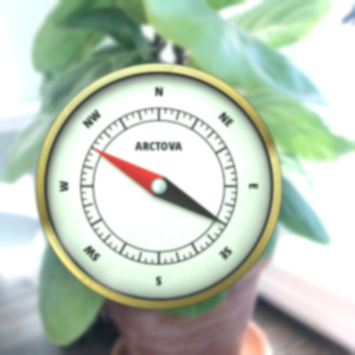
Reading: 300,°
